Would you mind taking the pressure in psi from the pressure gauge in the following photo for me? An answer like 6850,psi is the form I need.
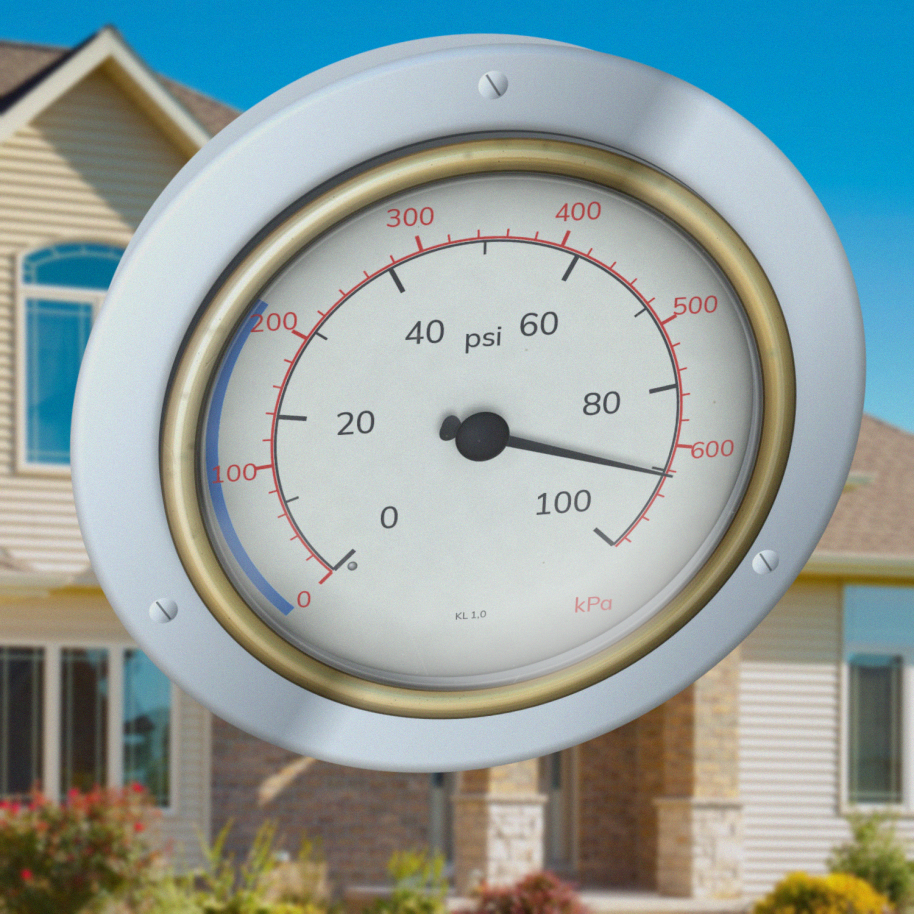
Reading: 90,psi
